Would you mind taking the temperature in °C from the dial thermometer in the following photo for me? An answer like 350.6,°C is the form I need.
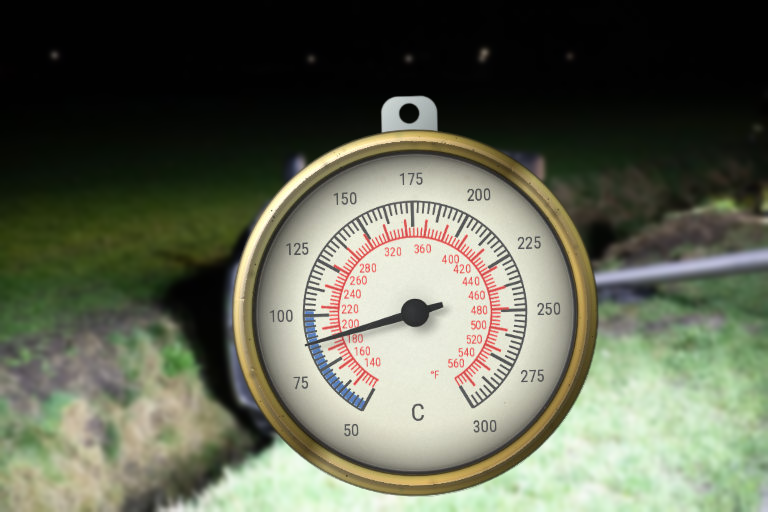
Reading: 87.5,°C
